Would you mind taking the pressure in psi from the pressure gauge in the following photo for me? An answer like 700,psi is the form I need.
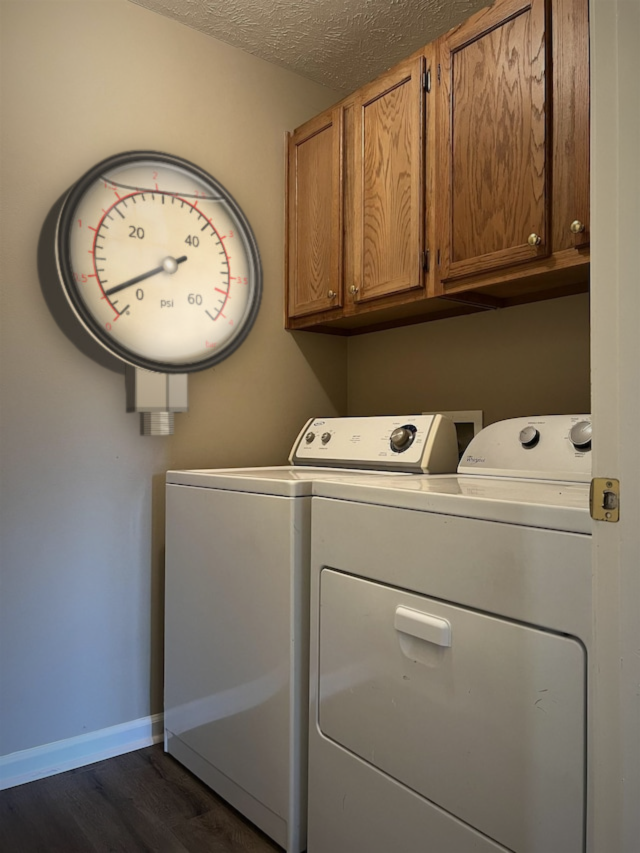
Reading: 4,psi
